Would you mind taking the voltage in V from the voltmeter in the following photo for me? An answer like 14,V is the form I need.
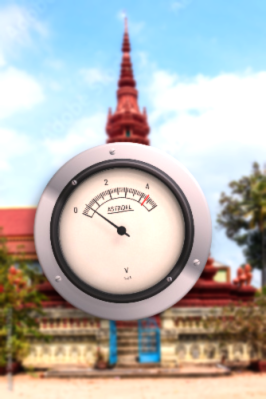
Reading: 0.5,V
